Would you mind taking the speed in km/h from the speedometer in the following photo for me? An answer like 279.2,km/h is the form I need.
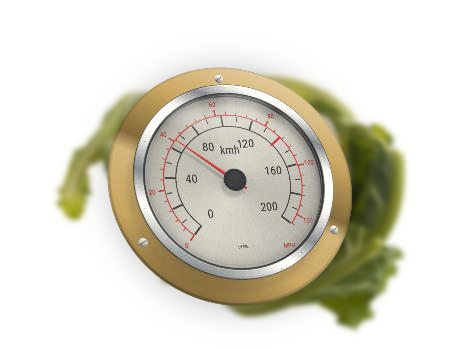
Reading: 65,km/h
